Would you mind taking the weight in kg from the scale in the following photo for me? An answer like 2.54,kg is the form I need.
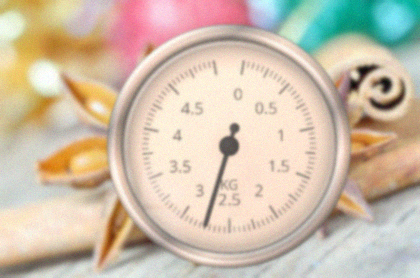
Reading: 2.75,kg
